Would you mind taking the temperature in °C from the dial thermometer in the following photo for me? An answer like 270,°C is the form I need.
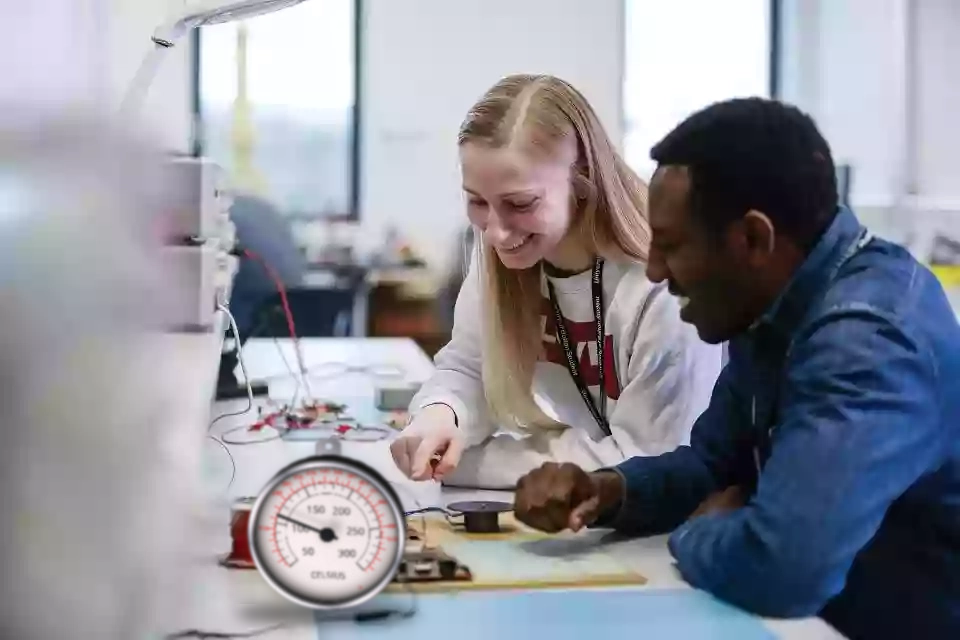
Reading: 110,°C
